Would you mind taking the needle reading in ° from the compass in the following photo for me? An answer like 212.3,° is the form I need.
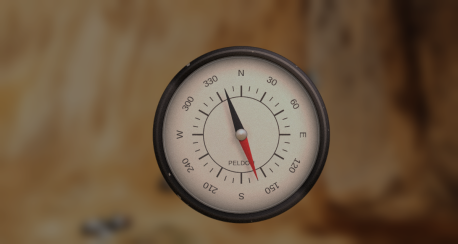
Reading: 160,°
